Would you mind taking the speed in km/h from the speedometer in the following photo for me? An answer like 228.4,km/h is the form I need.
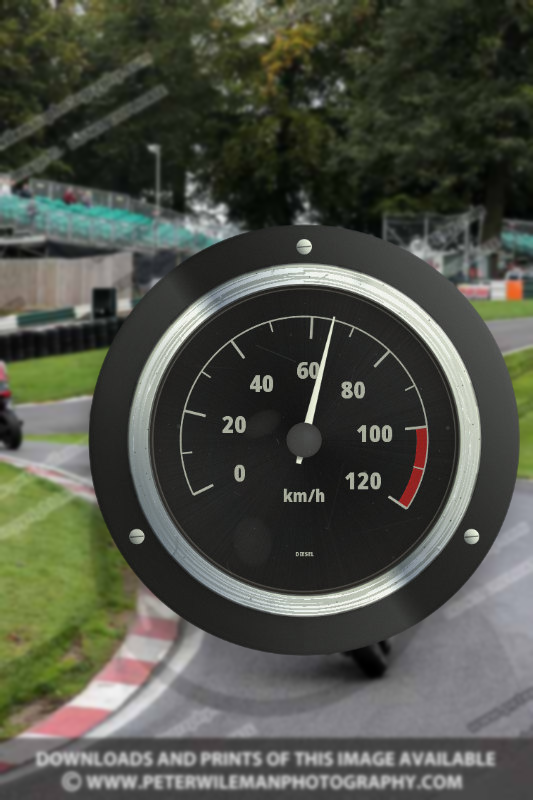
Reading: 65,km/h
